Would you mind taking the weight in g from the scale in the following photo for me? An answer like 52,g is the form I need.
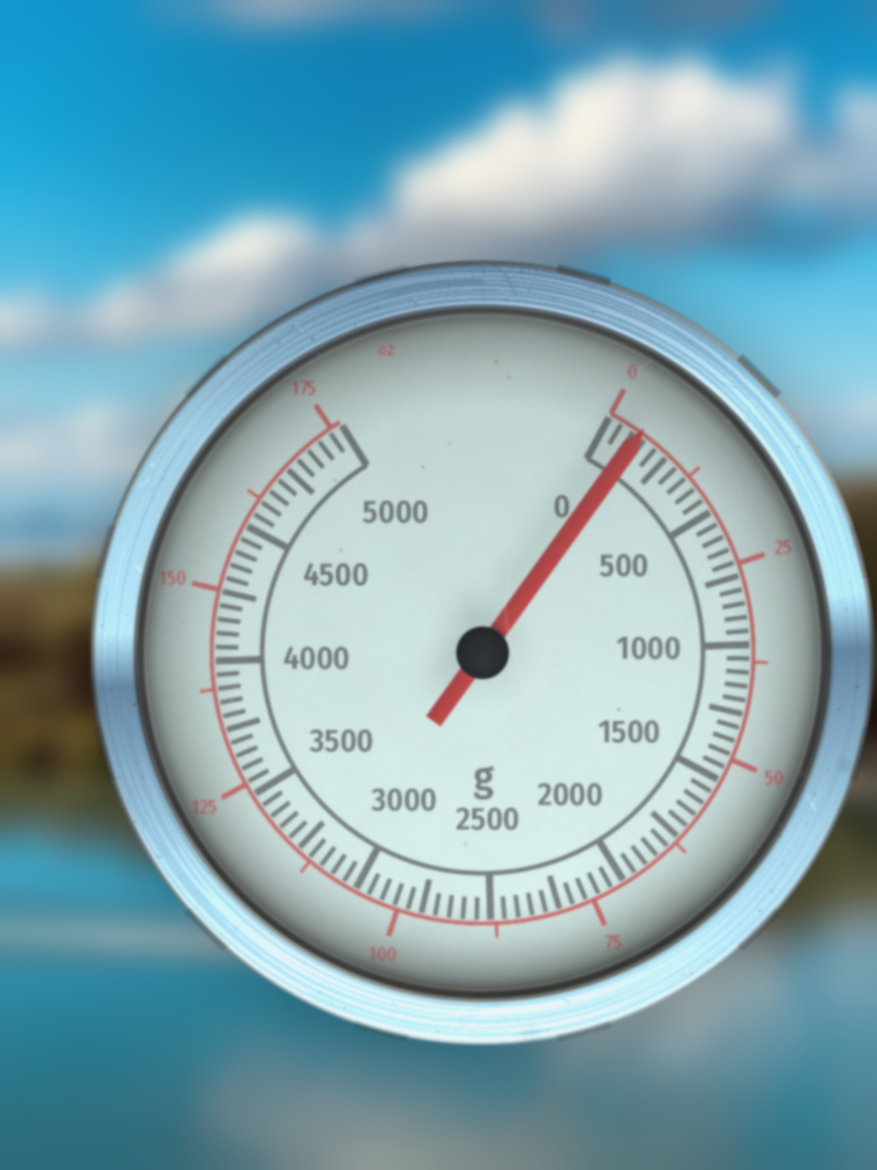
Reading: 125,g
